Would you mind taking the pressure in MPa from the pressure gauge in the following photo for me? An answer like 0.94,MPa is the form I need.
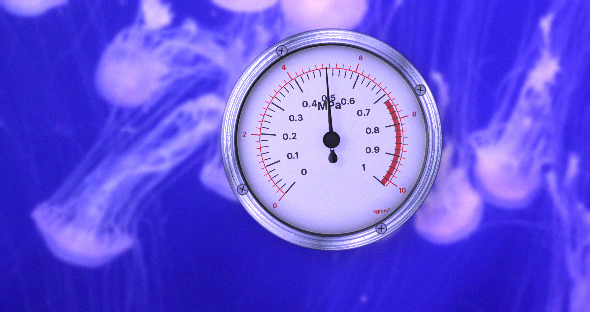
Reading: 0.5,MPa
